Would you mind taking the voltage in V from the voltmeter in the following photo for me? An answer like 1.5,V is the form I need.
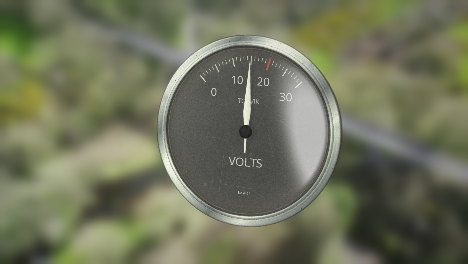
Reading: 15,V
